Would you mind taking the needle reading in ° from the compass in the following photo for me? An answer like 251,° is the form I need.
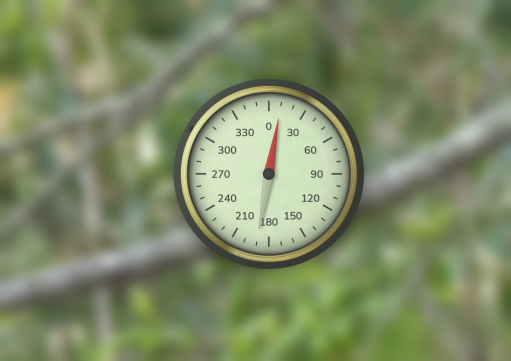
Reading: 10,°
